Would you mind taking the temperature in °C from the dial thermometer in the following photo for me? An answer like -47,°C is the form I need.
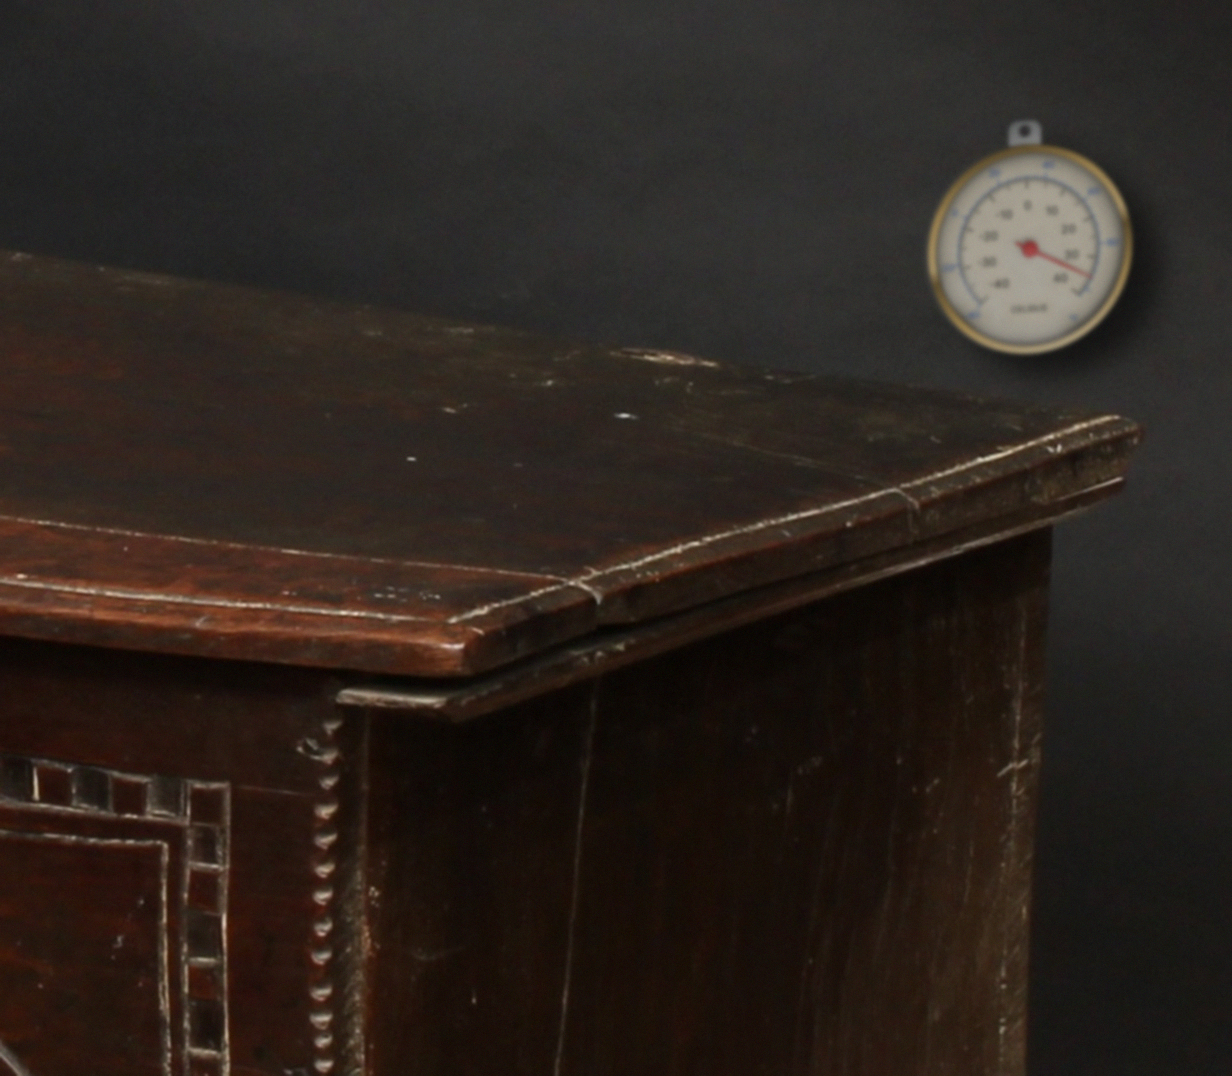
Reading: 35,°C
